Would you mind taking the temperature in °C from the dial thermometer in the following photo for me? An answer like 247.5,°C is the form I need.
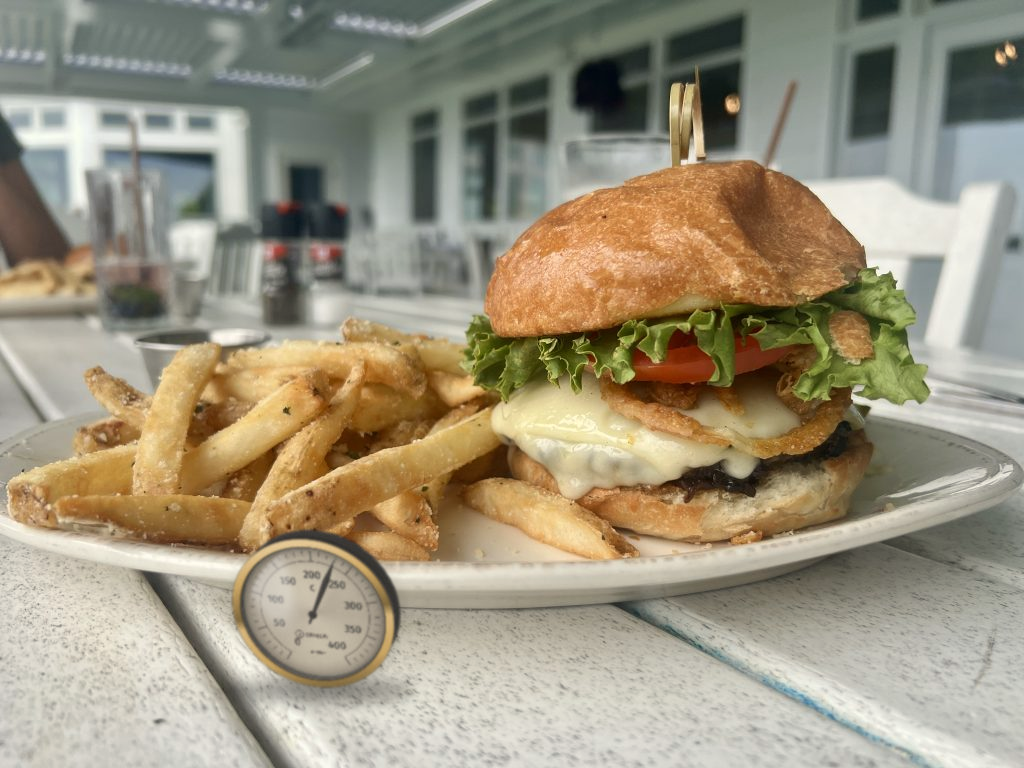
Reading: 230,°C
